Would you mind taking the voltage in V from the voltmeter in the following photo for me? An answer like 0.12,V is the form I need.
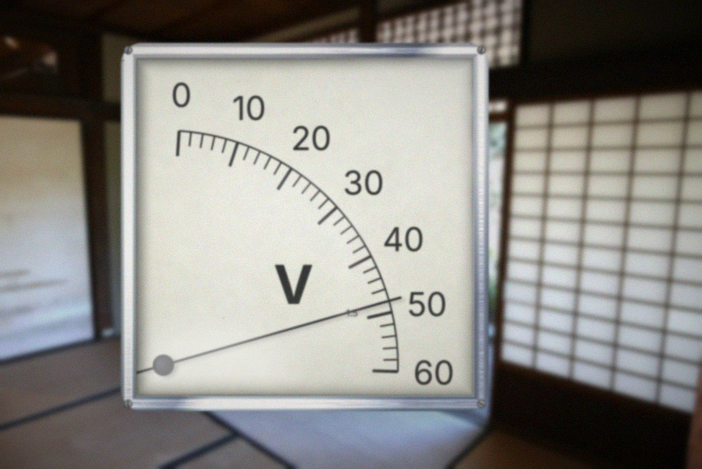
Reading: 48,V
